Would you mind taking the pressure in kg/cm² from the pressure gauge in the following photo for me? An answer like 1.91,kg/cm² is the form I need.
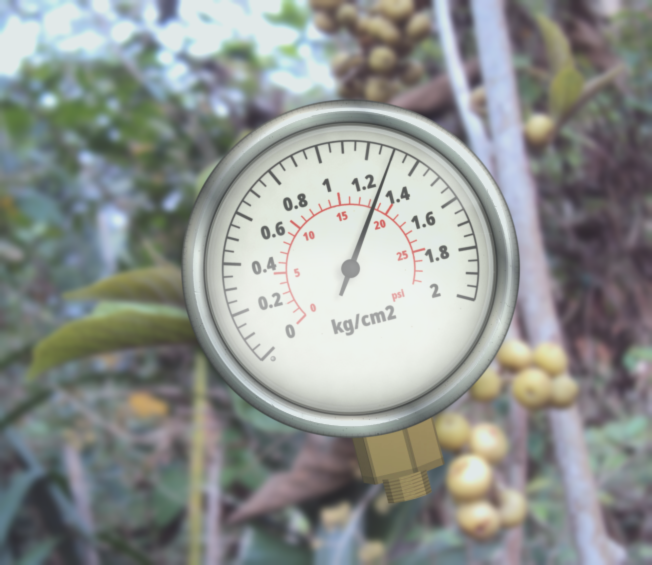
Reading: 1.3,kg/cm²
